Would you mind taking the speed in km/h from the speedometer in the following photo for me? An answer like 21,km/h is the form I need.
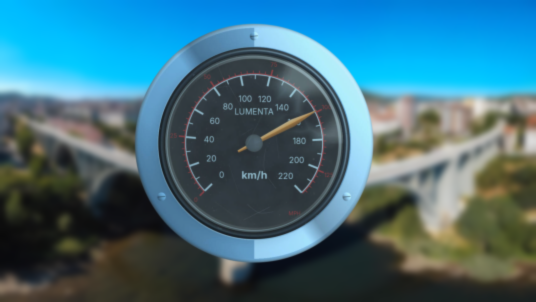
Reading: 160,km/h
